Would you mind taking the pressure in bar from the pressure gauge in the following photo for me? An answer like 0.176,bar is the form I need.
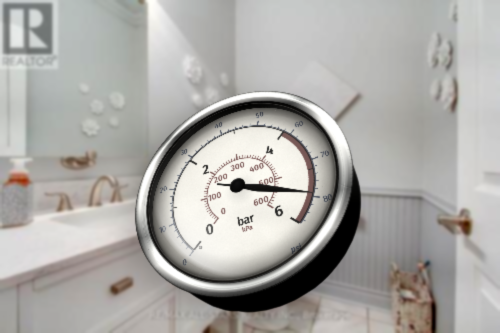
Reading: 5.5,bar
